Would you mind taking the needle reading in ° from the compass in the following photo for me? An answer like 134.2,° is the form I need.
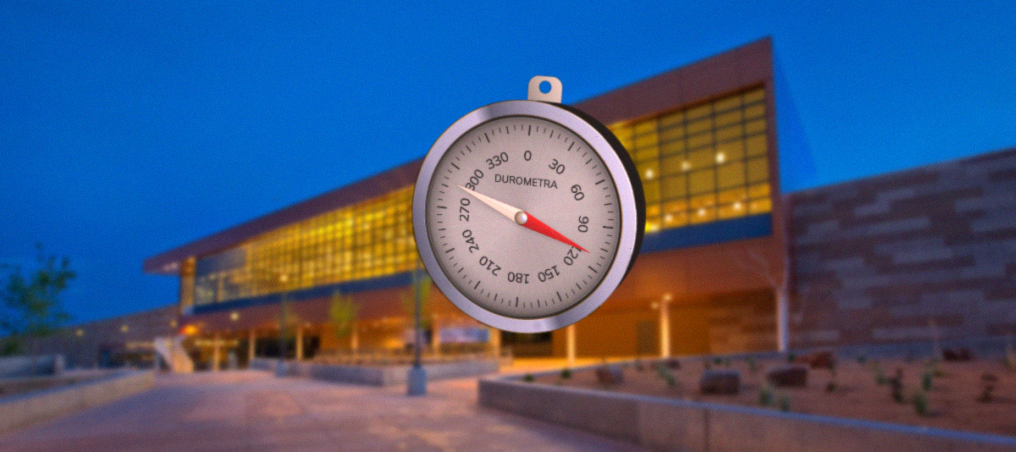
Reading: 110,°
